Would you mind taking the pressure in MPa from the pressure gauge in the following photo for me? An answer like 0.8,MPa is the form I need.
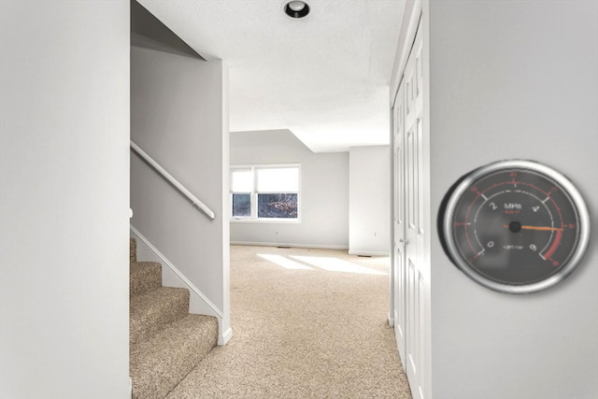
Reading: 5,MPa
